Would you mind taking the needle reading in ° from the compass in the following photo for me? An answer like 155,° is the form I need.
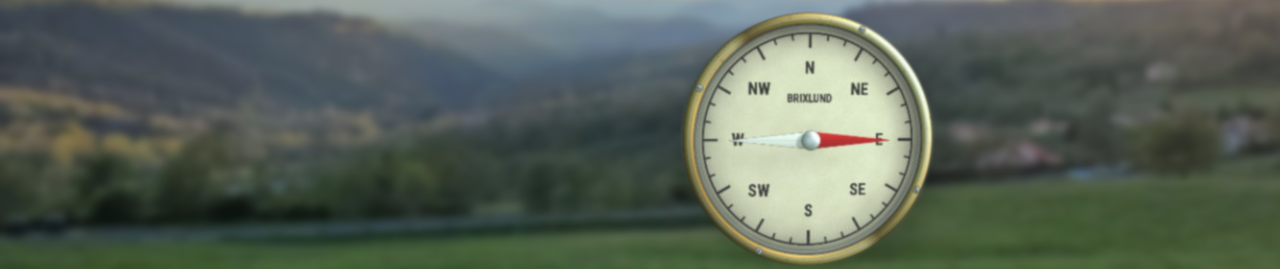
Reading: 90,°
